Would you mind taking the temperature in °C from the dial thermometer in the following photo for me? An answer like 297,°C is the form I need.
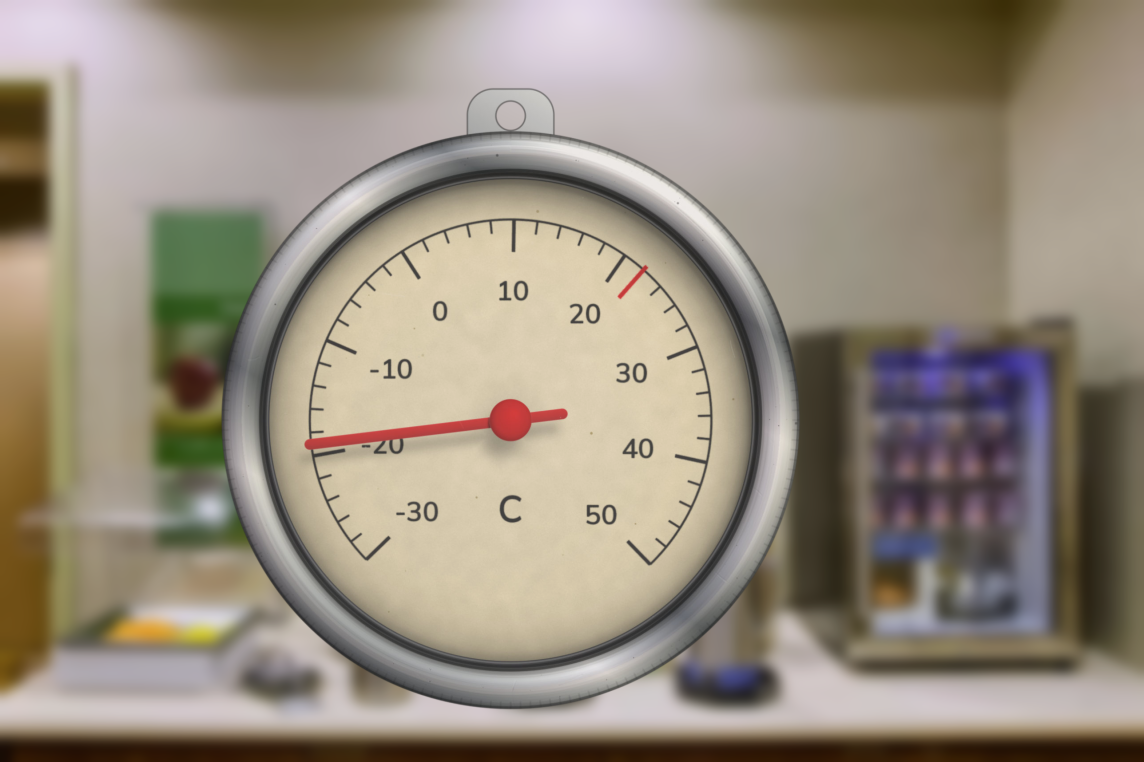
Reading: -19,°C
